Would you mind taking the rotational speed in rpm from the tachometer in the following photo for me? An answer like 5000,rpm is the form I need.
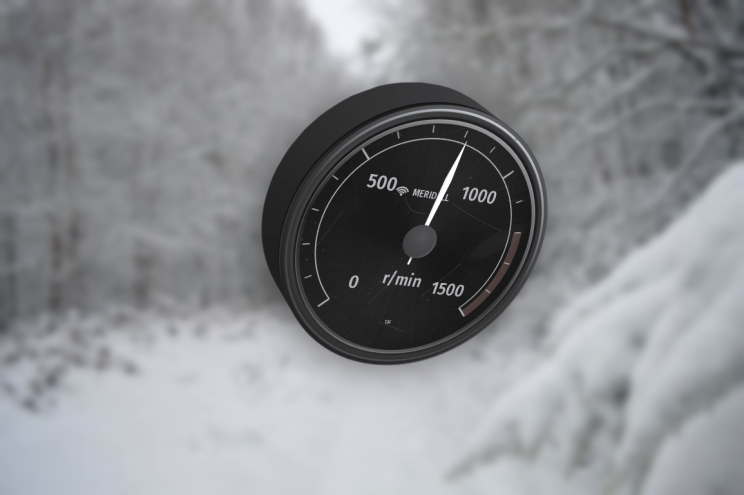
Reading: 800,rpm
